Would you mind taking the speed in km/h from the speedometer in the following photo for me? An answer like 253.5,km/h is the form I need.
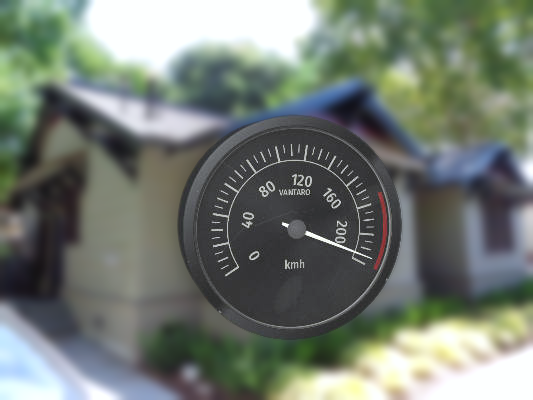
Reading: 215,km/h
